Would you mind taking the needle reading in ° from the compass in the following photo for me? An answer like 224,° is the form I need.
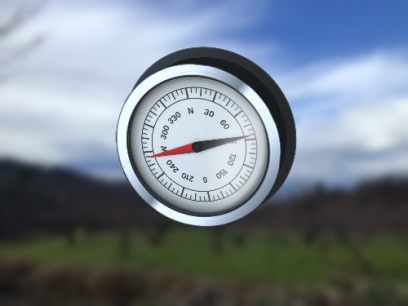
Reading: 265,°
